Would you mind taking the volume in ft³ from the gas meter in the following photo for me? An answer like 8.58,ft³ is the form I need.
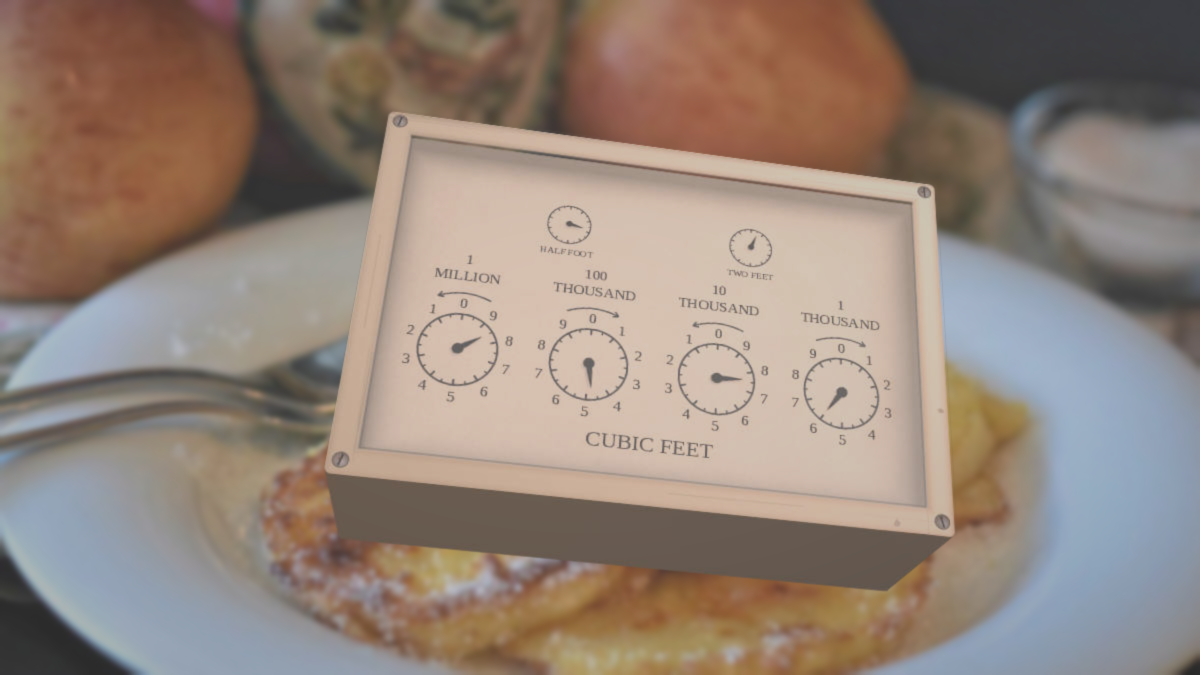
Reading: 847600,ft³
